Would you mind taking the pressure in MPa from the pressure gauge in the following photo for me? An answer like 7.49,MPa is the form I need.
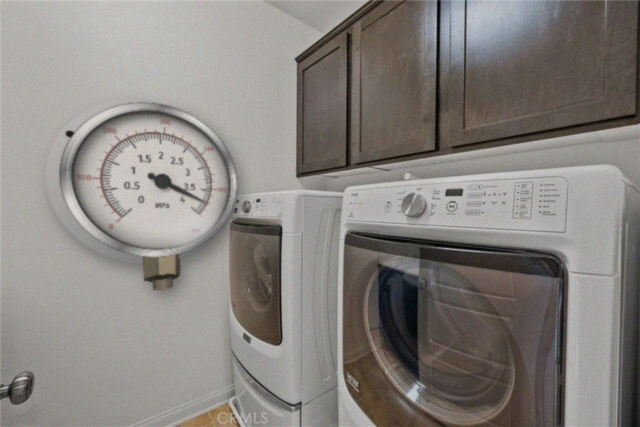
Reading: 3.75,MPa
